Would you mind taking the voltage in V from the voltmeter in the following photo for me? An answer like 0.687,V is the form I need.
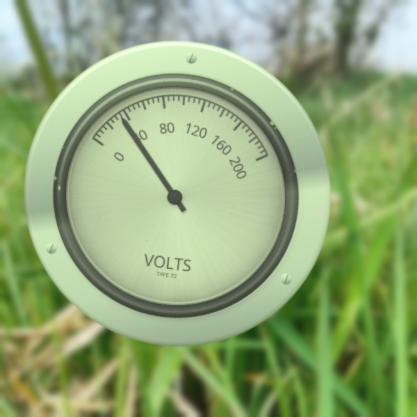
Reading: 35,V
